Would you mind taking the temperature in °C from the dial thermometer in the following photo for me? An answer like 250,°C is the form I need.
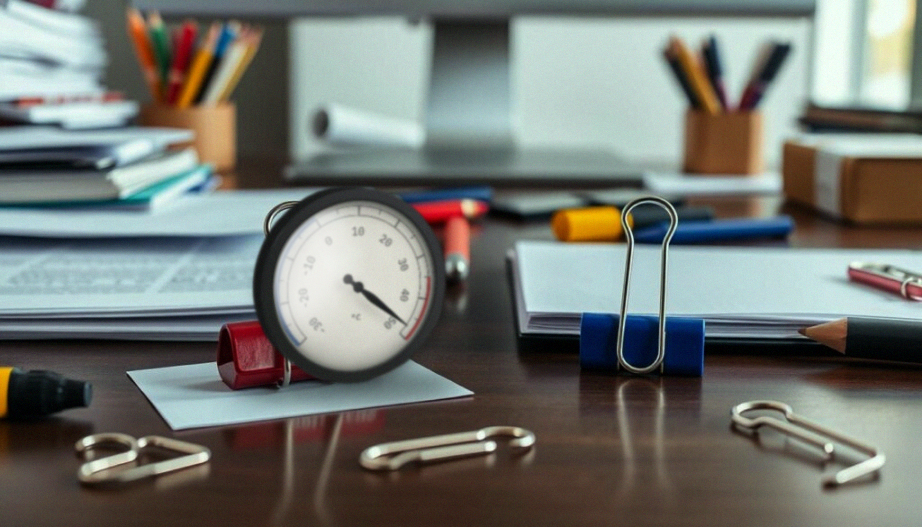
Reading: 47.5,°C
